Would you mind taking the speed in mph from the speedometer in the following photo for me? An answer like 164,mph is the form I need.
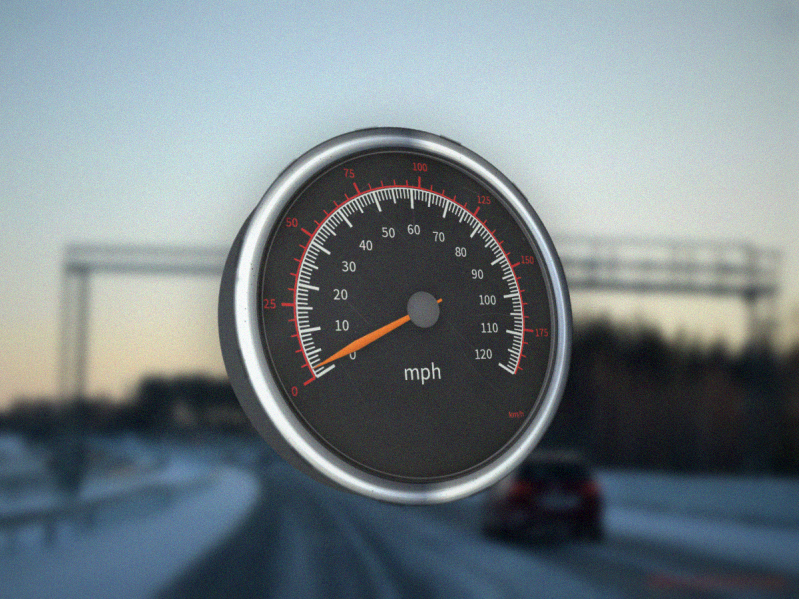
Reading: 2,mph
